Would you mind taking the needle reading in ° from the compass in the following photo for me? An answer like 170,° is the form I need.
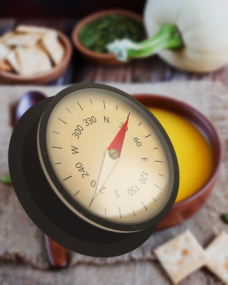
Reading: 30,°
